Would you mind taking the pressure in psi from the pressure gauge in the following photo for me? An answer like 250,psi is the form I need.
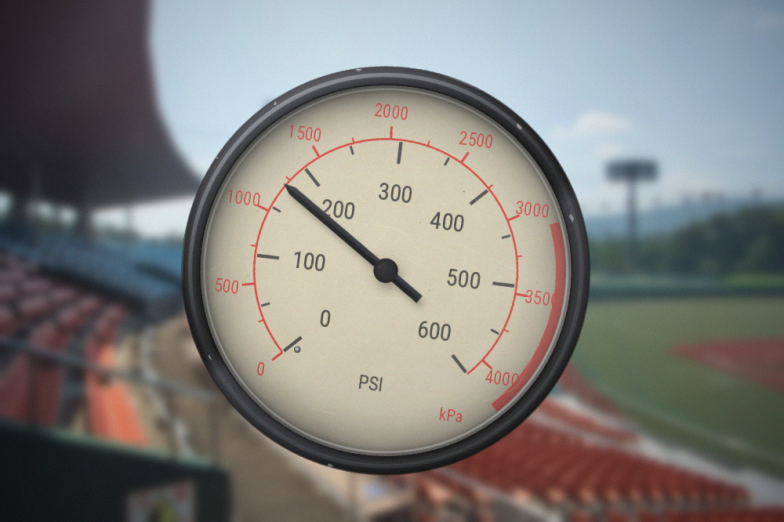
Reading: 175,psi
